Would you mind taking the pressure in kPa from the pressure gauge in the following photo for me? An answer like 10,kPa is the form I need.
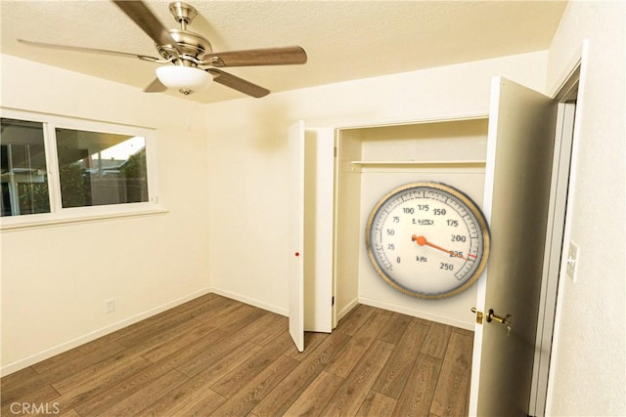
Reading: 225,kPa
